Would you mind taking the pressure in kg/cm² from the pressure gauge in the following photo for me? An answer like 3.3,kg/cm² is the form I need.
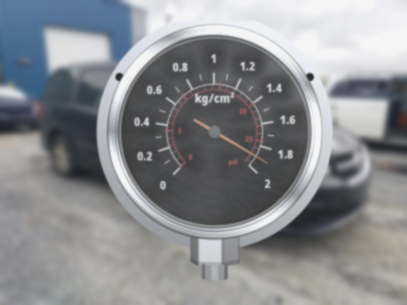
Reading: 1.9,kg/cm²
